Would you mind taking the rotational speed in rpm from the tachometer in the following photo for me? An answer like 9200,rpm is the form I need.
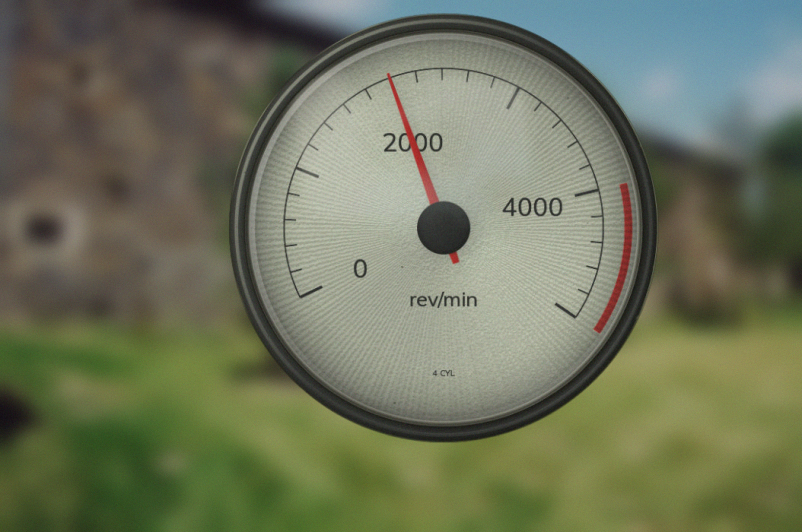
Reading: 2000,rpm
